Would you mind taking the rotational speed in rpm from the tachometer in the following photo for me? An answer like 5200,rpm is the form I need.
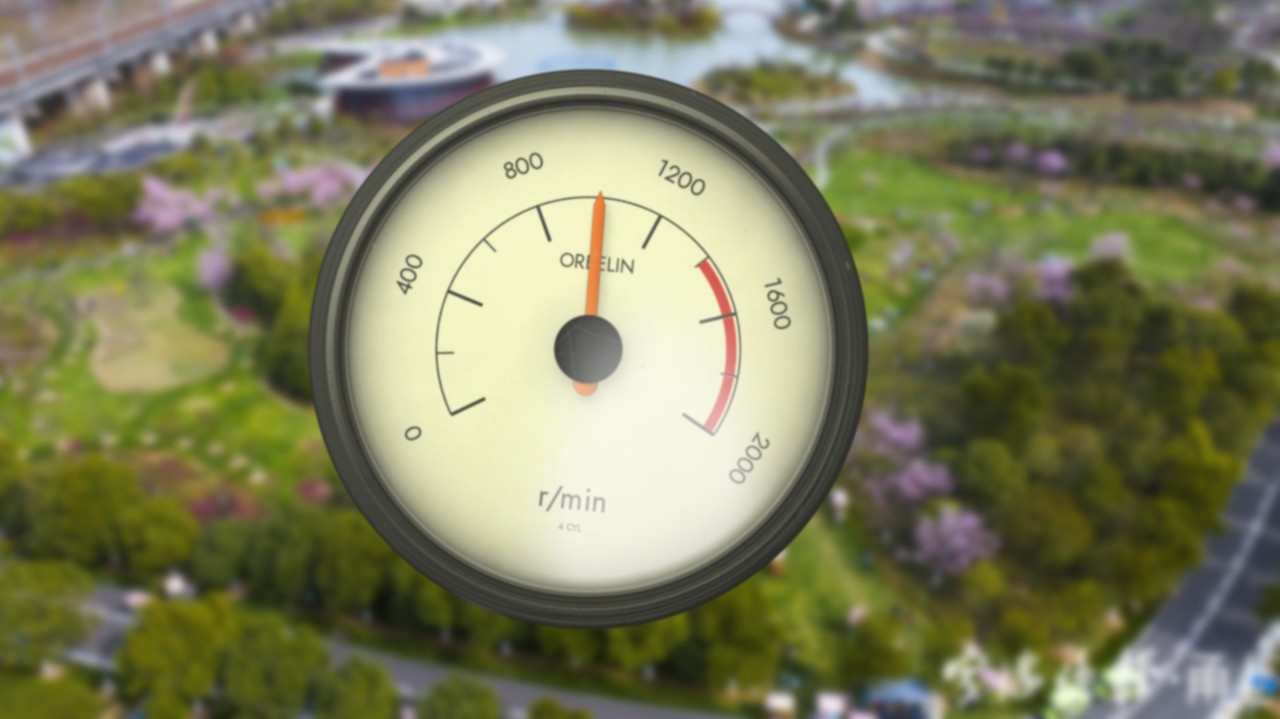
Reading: 1000,rpm
